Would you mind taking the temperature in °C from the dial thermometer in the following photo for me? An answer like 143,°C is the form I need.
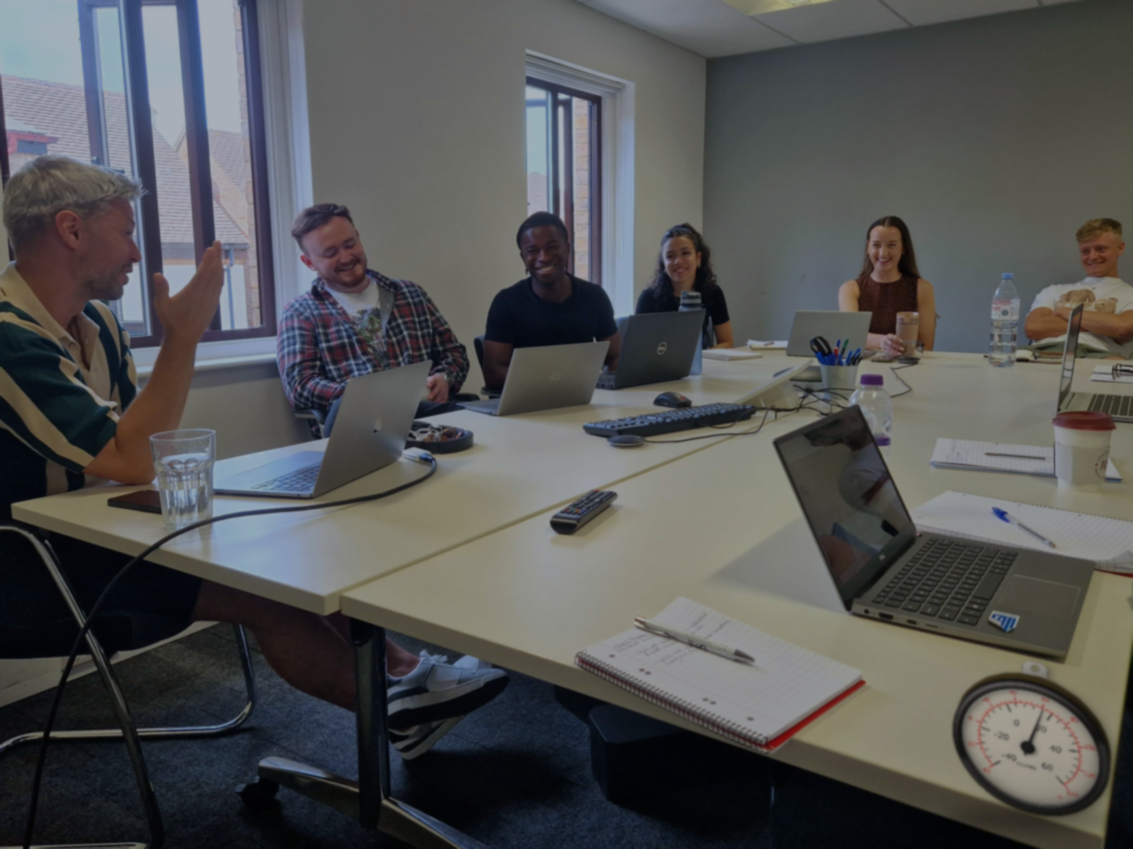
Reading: 16,°C
